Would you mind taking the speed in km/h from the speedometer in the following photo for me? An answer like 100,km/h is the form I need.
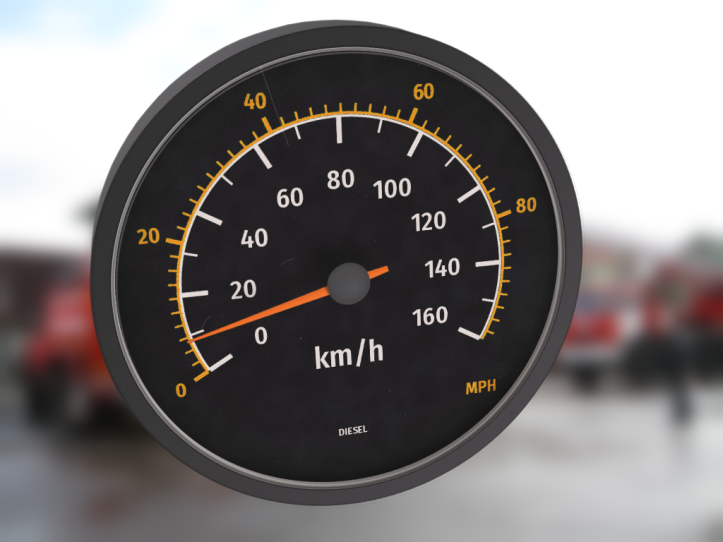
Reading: 10,km/h
